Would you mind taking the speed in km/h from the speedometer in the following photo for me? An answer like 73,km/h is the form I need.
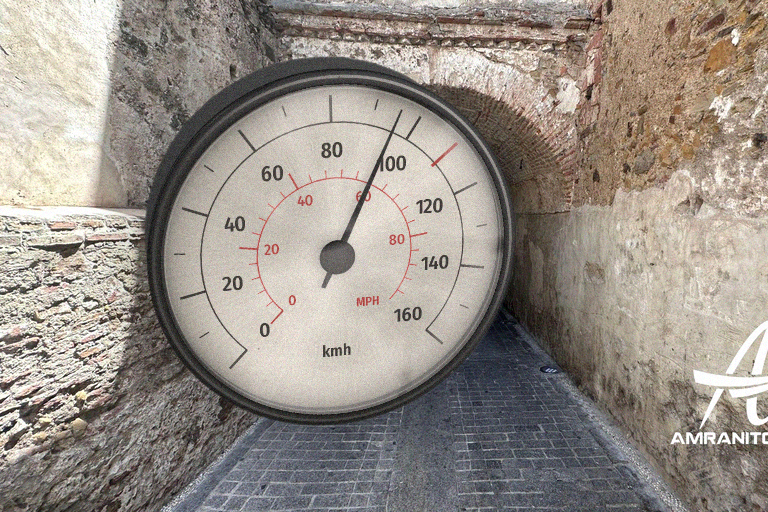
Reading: 95,km/h
